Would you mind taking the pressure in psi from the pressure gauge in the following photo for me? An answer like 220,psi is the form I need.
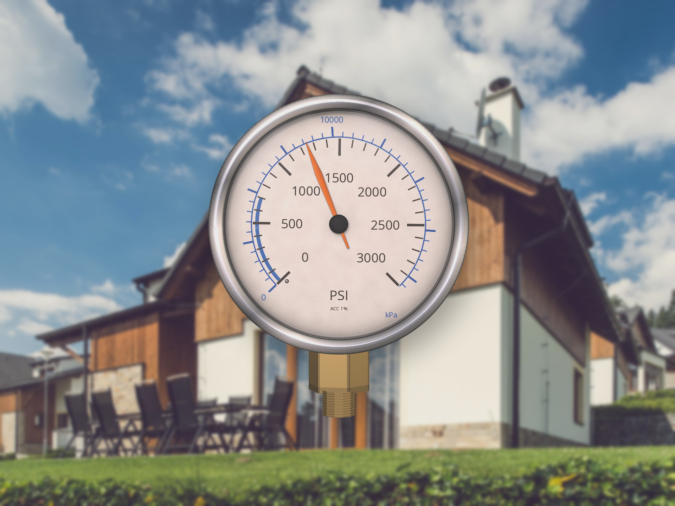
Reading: 1250,psi
